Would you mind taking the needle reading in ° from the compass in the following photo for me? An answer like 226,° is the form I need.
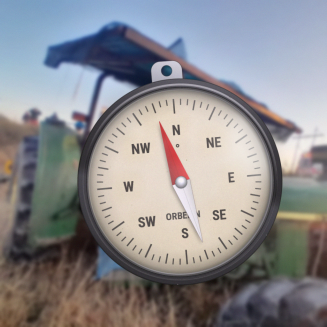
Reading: 345,°
